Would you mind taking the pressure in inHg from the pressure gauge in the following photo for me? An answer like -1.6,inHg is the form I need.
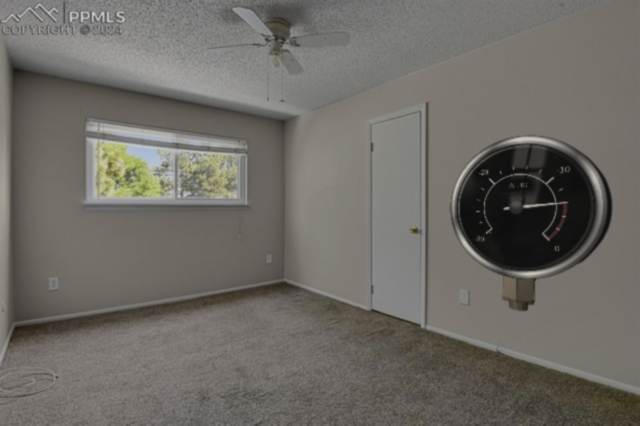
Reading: -6,inHg
